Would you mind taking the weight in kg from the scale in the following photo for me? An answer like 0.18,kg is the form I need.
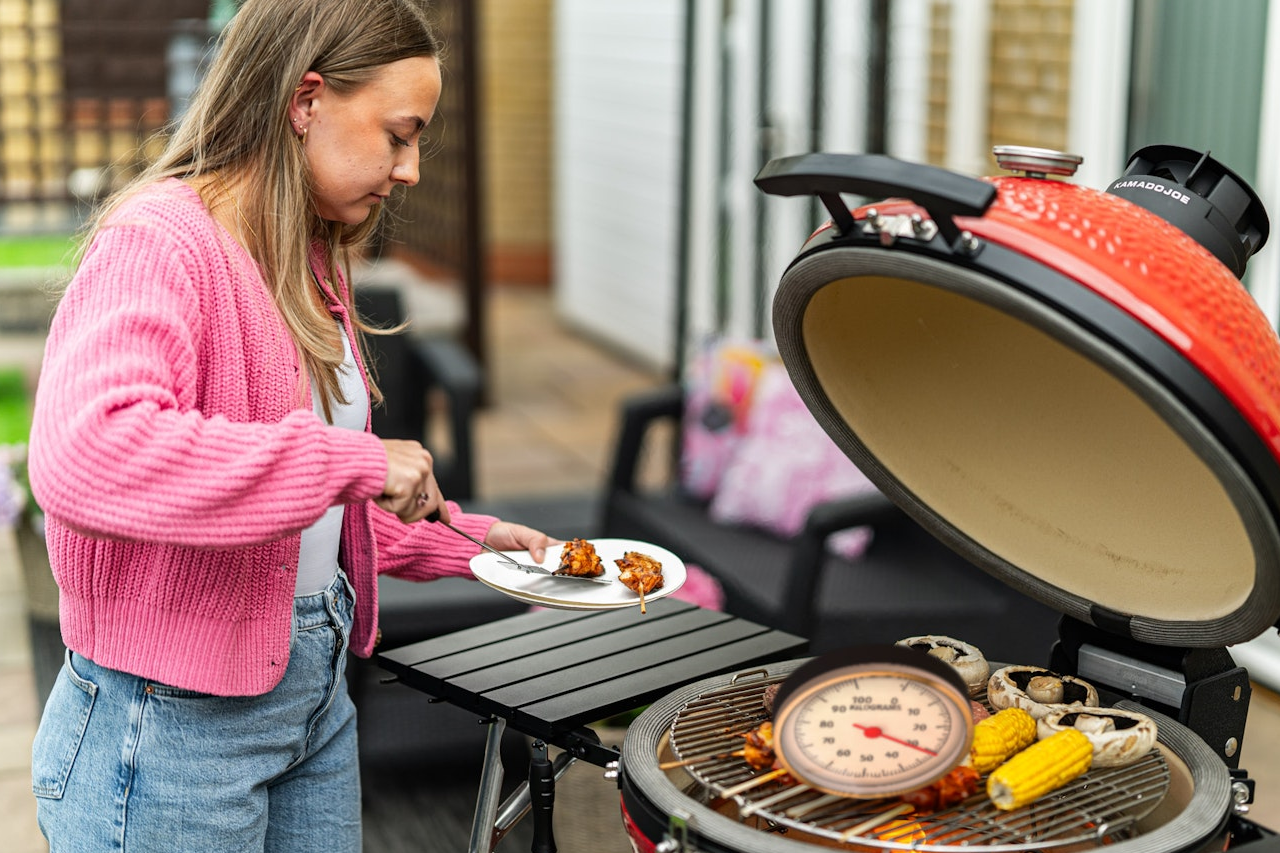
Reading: 30,kg
